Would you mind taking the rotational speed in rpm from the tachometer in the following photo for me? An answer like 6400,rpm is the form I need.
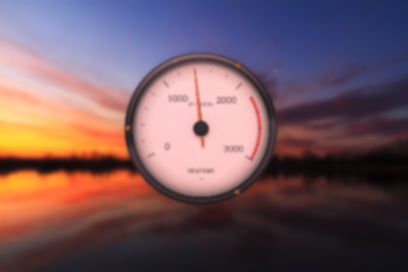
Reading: 1400,rpm
